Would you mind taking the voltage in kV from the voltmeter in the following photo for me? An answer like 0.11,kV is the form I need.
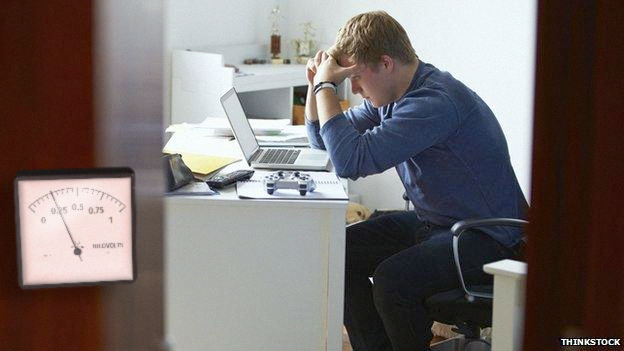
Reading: 0.25,kV
